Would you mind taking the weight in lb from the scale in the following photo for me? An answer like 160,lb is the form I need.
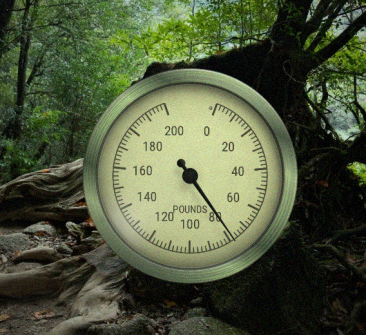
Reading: 78,lb
